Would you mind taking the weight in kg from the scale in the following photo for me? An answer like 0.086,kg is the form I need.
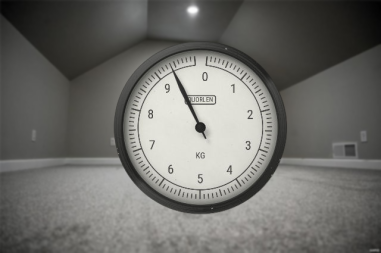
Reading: 9.4,kg
